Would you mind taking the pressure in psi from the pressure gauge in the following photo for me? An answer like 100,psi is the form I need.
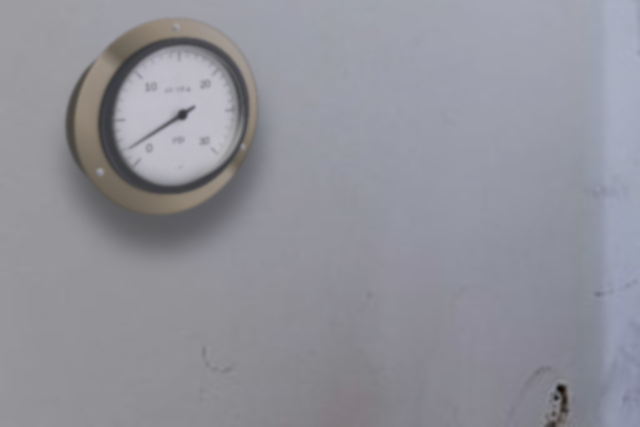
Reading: 2,psi
